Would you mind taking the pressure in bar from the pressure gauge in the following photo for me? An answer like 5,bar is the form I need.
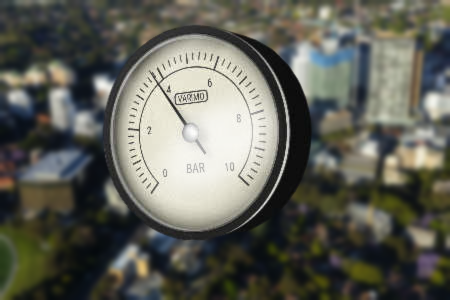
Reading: 3.8,bar
